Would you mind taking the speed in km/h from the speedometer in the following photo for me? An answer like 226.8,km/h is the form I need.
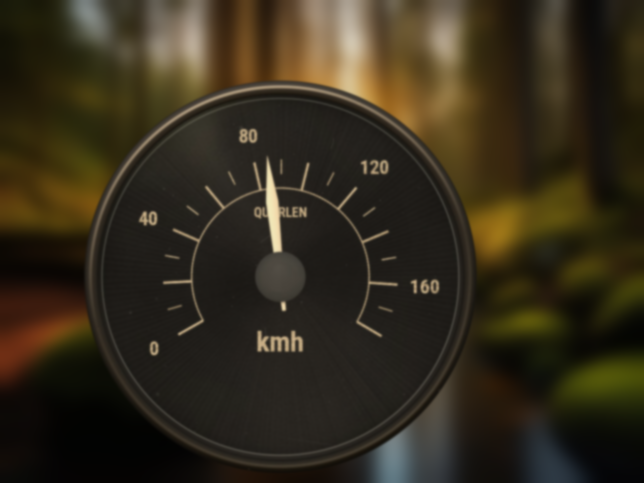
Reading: 85,km/h
